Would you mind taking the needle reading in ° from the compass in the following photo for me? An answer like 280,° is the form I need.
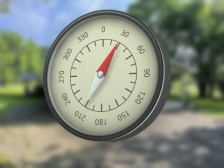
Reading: 30,°
